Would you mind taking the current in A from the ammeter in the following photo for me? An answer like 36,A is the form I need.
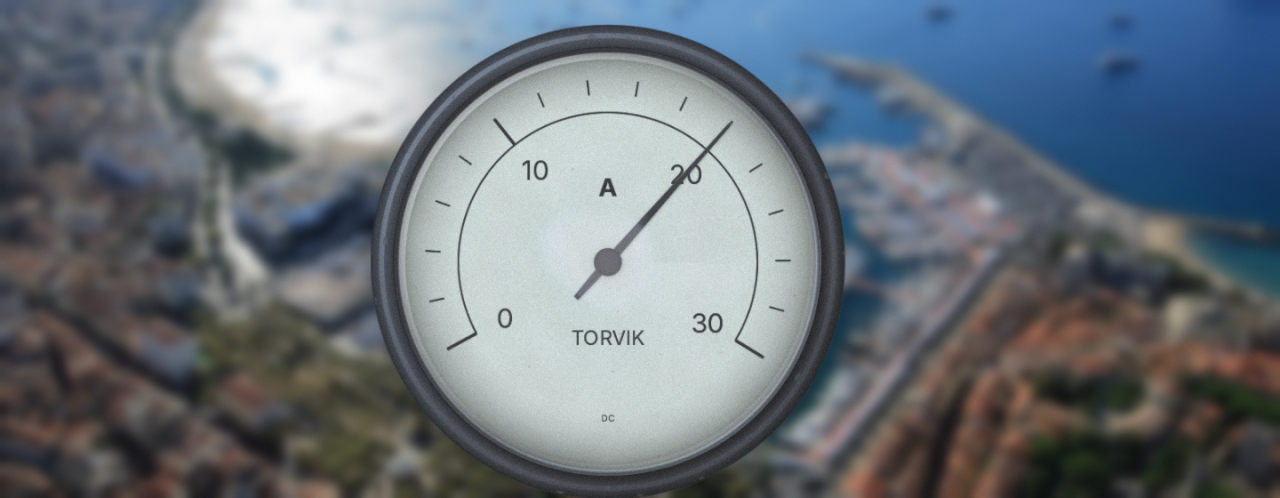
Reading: 20,A
